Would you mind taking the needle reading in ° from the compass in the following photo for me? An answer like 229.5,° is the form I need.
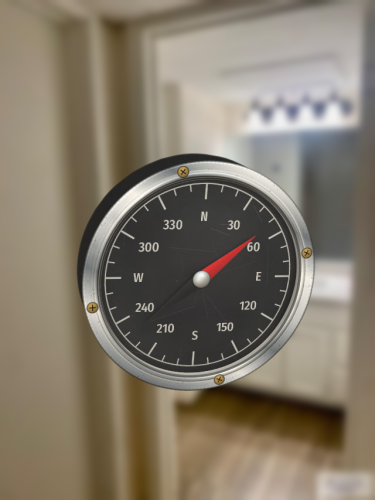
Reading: 50,°
